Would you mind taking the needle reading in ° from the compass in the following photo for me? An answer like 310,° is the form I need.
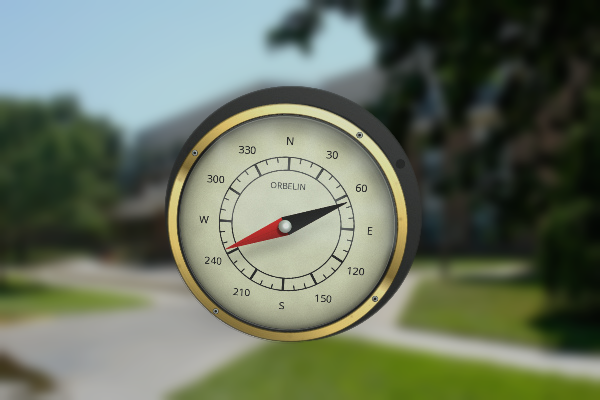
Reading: 245,°
